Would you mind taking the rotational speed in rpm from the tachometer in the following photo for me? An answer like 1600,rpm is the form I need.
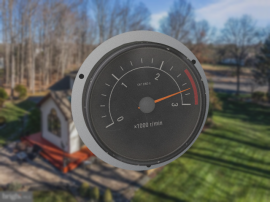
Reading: 2700,rpm
